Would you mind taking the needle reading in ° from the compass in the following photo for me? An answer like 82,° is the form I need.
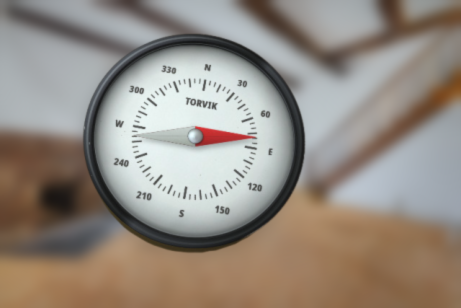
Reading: 80,°
